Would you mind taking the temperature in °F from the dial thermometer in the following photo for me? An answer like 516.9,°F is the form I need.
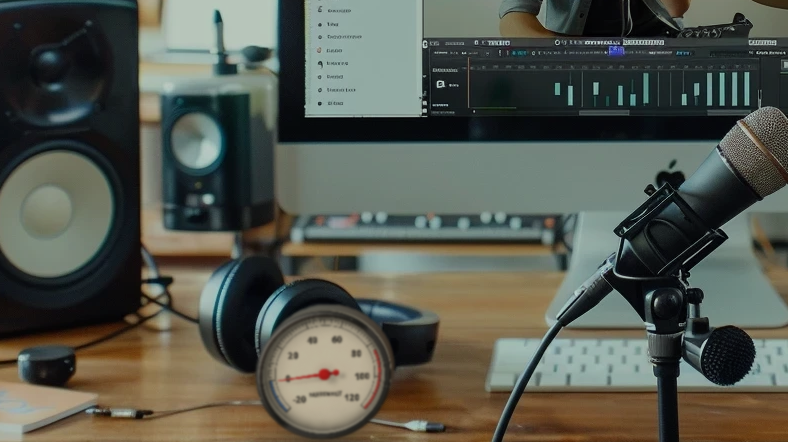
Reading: 0,°F
